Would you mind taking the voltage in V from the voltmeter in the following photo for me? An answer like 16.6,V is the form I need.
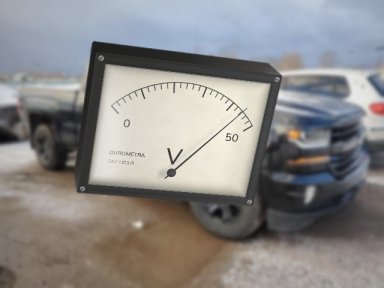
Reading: 44,V
